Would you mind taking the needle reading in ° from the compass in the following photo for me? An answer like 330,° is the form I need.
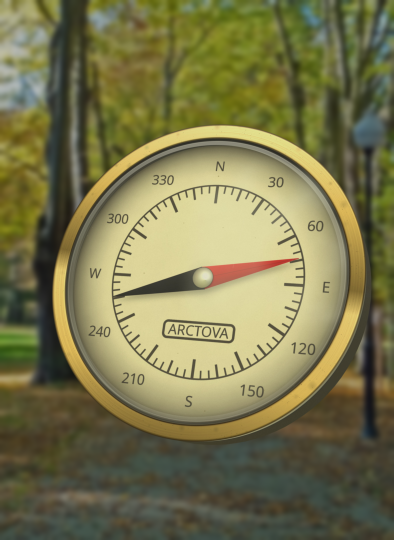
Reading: 75,°
